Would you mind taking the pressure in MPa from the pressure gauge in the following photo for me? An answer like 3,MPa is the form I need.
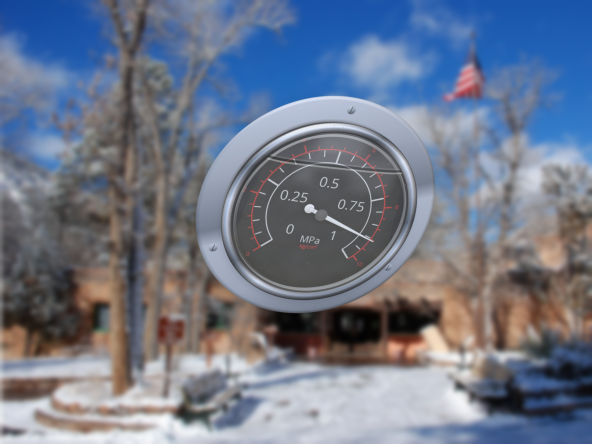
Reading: 0.9,MPa
